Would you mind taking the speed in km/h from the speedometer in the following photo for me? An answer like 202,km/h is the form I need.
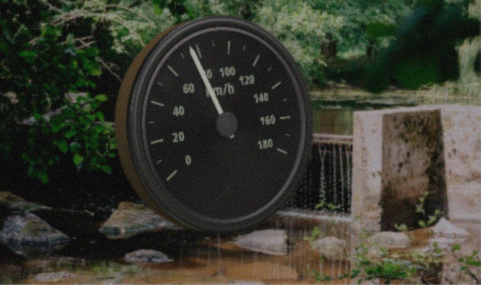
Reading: 75,km/h
